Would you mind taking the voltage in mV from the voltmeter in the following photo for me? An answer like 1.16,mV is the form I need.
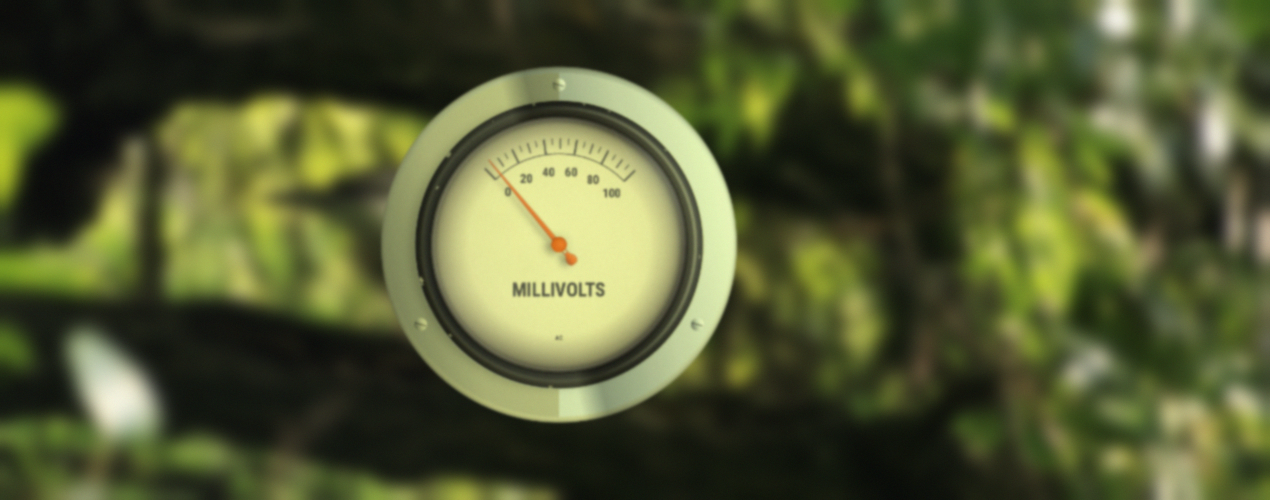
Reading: 5,mV
